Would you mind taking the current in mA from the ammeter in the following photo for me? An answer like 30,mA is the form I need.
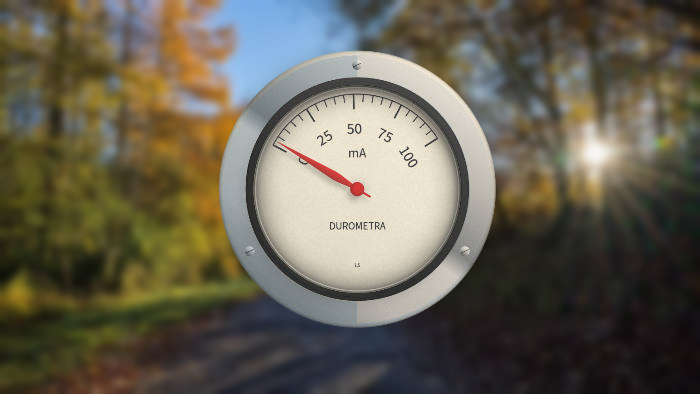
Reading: 2.5,mA
